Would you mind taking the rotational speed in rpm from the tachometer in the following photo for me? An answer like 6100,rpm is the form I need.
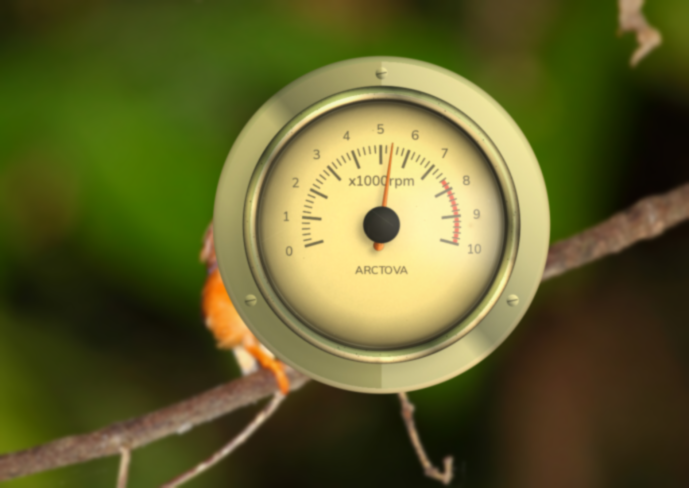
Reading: 5400,rpm
